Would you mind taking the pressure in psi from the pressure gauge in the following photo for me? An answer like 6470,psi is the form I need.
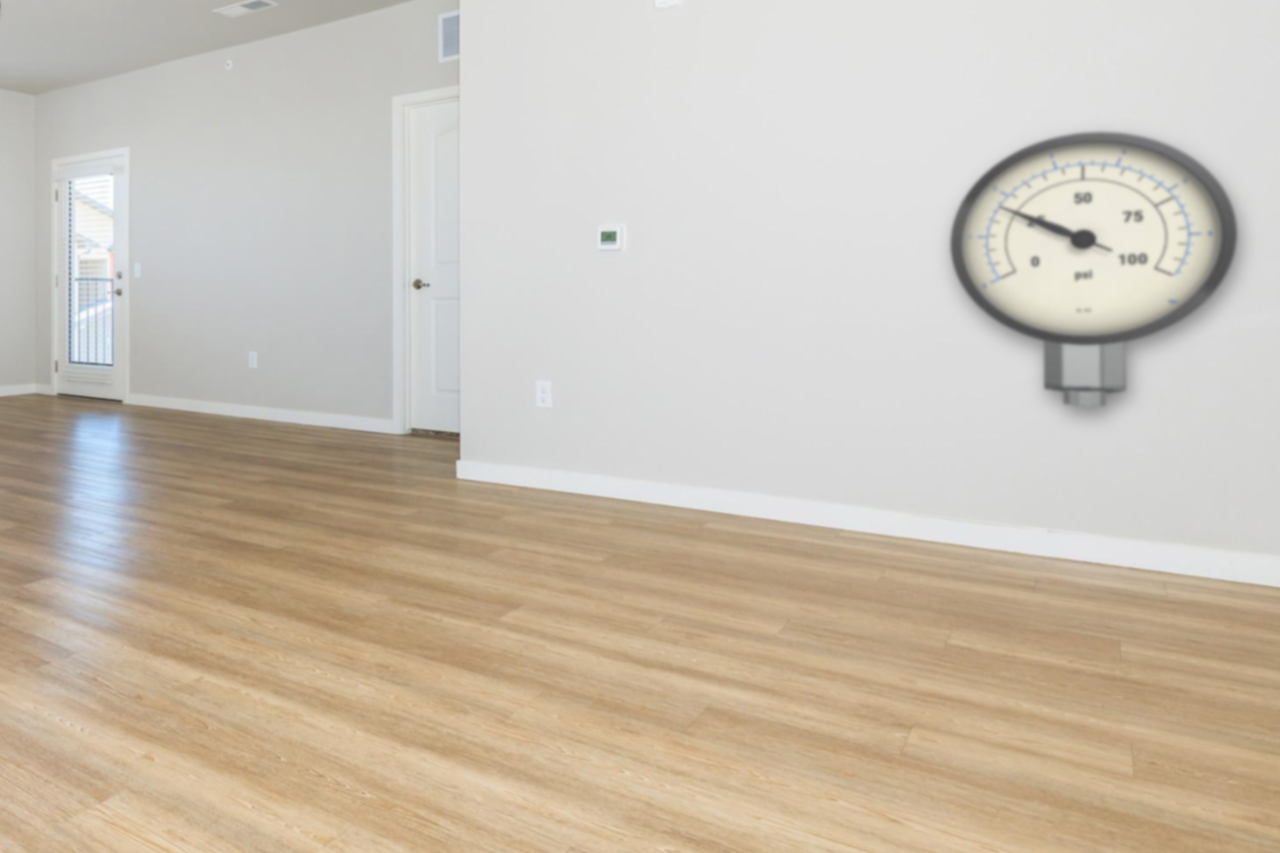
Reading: 25,psi
